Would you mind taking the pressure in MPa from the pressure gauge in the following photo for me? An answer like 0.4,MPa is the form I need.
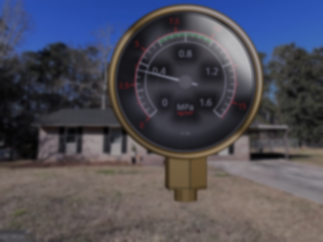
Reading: 0.35,MPa
